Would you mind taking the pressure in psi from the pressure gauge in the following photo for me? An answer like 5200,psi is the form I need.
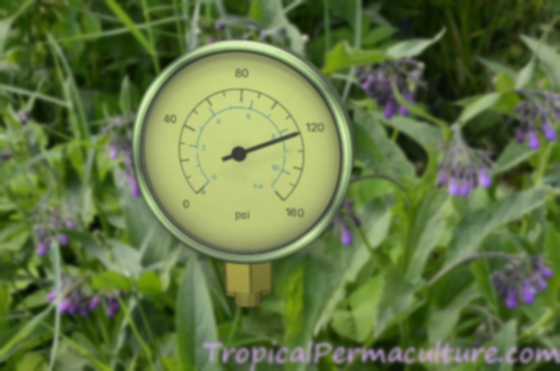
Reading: 120,psi
